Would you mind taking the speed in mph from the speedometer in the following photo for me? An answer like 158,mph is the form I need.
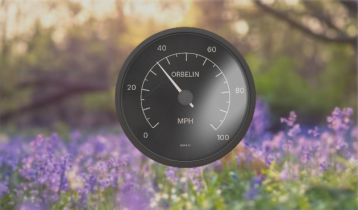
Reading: 35,mph
